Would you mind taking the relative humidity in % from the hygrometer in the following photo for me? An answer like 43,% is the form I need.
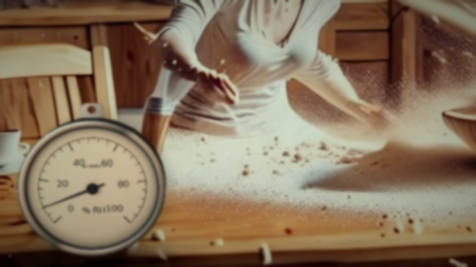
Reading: 8,%
